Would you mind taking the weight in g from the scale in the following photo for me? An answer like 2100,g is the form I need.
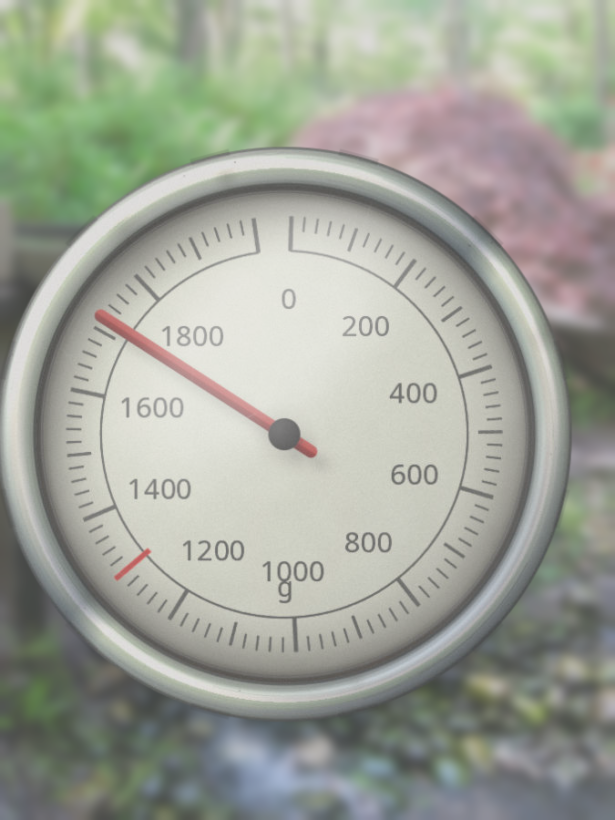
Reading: 1720,g
